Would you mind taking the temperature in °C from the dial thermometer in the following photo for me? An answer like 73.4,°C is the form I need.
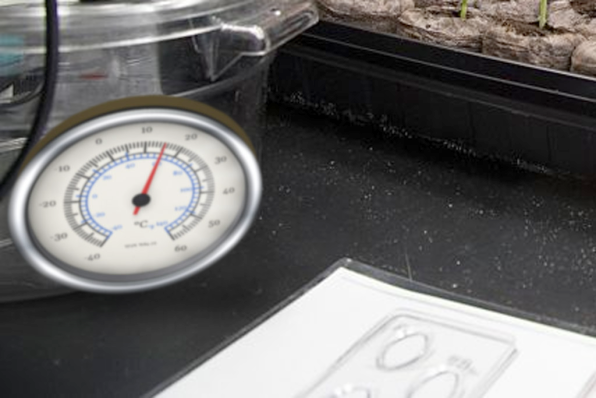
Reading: 15,°C
